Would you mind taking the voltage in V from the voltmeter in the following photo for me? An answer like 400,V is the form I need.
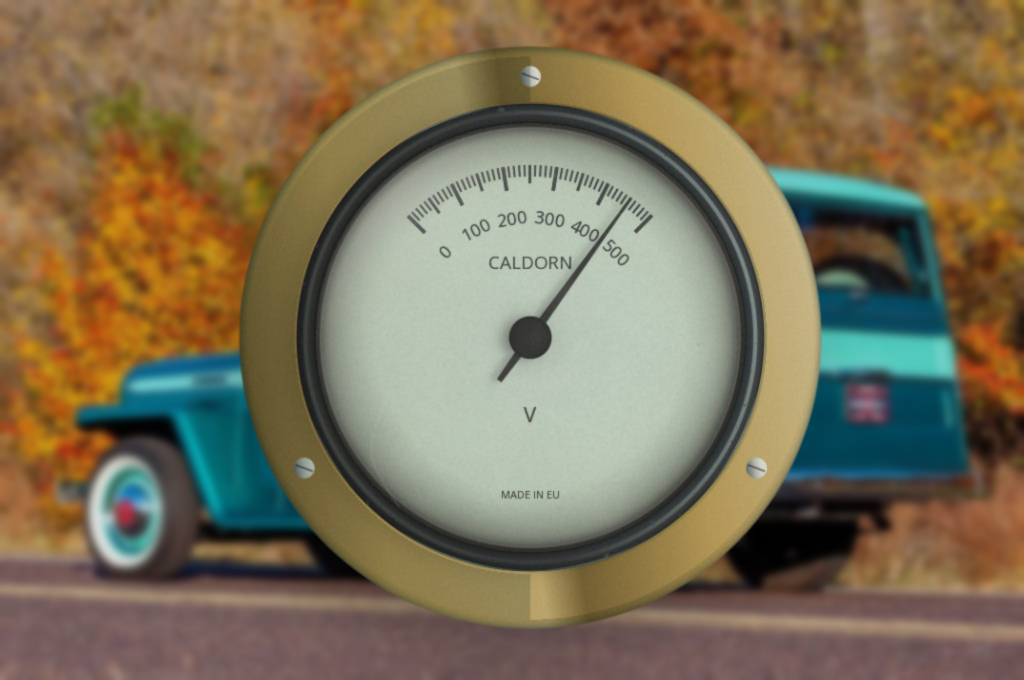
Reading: 450,V
